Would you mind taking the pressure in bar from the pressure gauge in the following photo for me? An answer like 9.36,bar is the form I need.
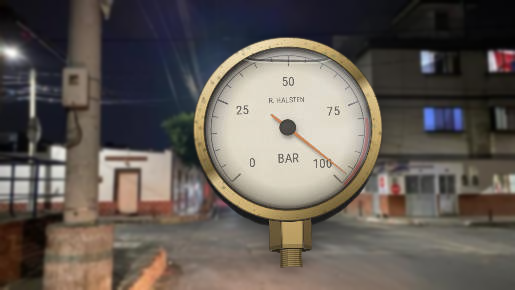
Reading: 97.5,bar
